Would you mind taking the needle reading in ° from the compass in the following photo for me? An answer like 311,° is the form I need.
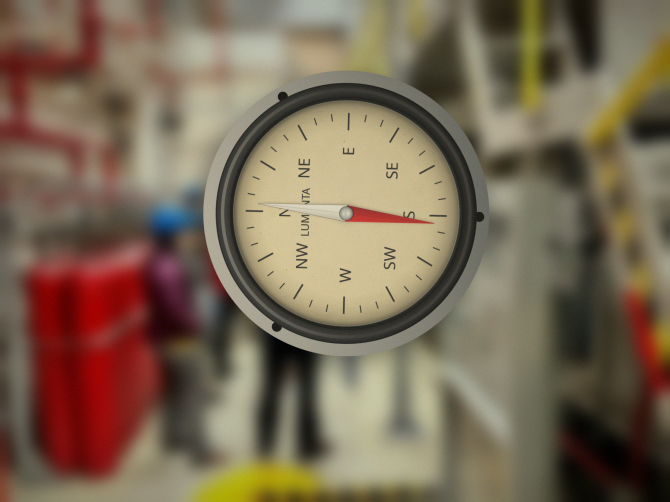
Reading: 185,°
